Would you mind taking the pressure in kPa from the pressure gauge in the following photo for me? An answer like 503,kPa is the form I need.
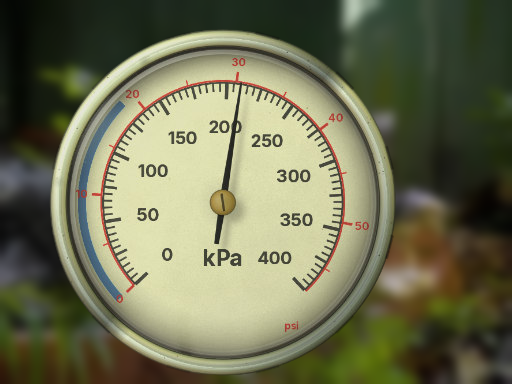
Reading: 210,kPa
